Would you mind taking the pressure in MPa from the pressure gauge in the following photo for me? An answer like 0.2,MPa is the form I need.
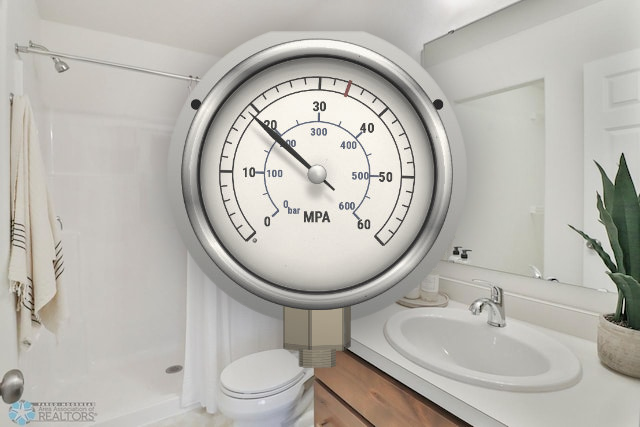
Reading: 19,MPa
